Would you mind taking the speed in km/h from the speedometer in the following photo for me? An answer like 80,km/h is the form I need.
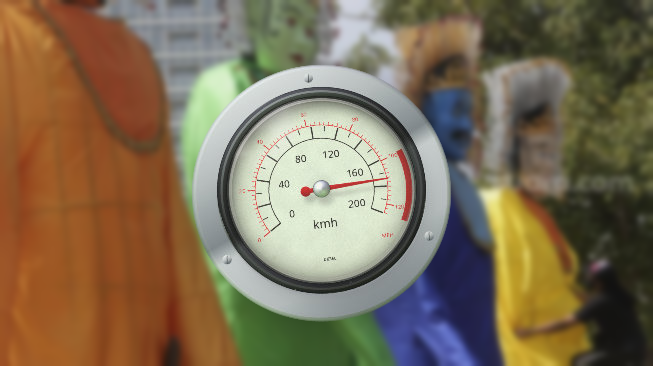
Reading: 175,km/h
